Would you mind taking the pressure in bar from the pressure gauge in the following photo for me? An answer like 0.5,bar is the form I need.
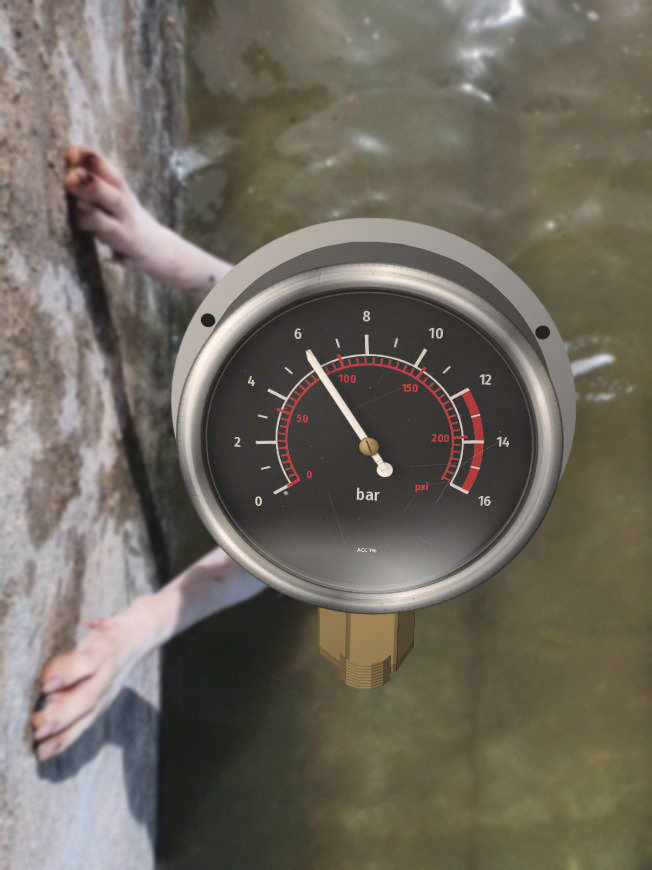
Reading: 6,bar
